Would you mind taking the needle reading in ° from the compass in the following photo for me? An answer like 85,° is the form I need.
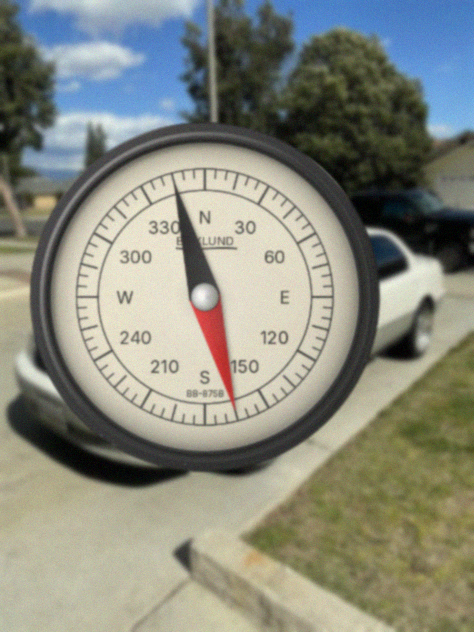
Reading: 165,°
